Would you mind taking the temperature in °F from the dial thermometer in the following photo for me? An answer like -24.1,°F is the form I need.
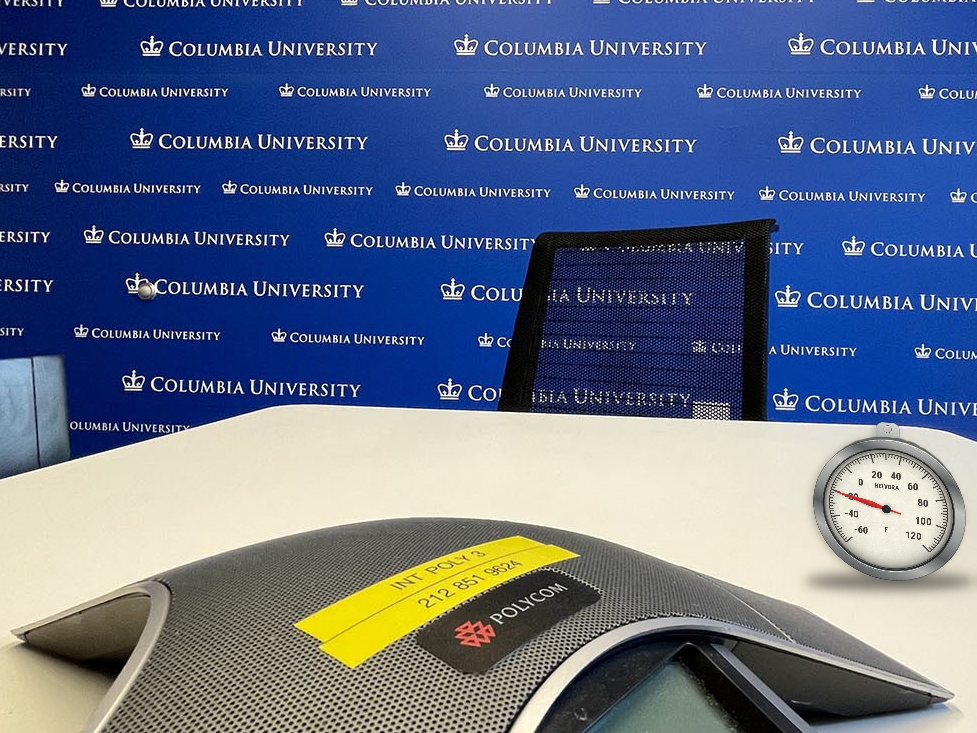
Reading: -20,°F
